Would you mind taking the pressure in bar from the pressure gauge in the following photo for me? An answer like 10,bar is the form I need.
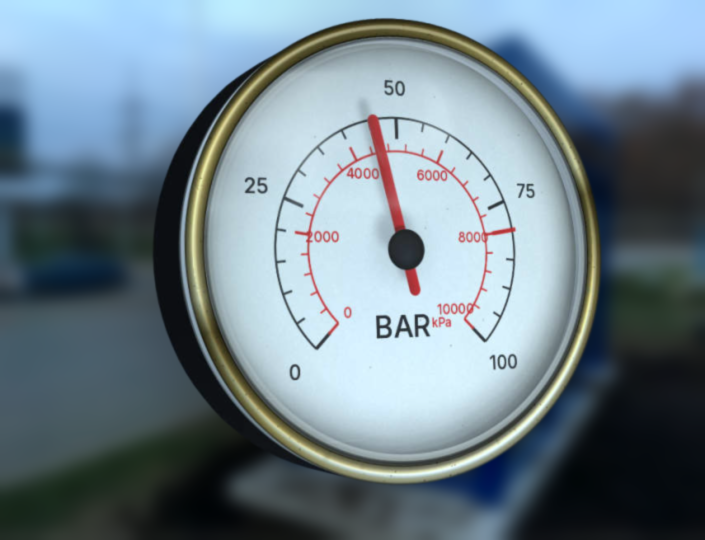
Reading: 45,bar
